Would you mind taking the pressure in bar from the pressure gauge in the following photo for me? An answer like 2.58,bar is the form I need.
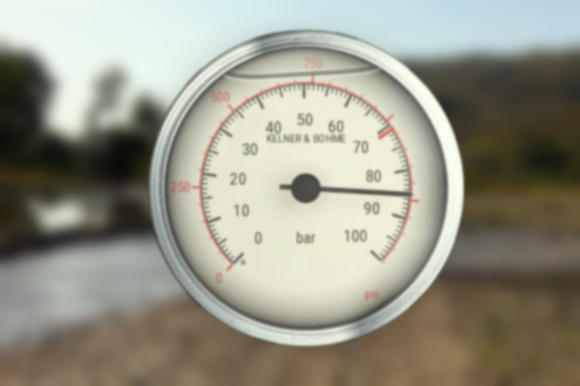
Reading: 85,bar
